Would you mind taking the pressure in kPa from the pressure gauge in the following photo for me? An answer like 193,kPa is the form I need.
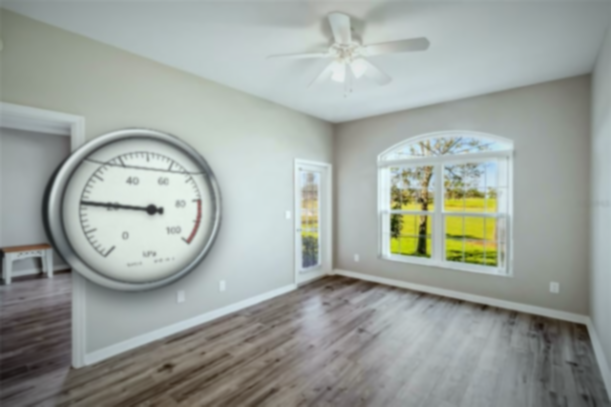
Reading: 20,kPa
